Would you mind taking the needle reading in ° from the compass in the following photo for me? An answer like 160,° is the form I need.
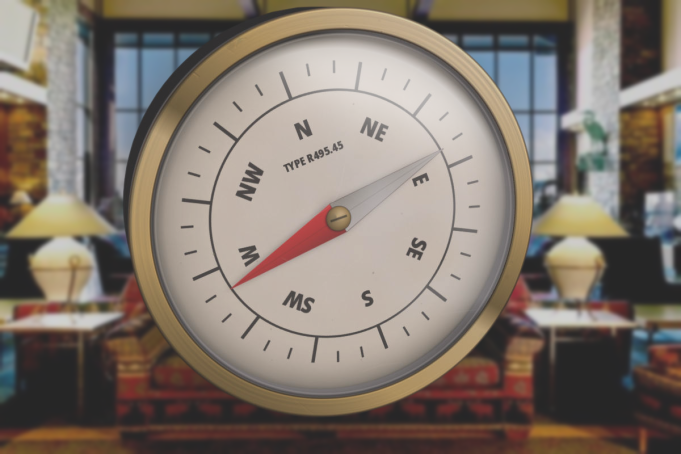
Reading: 260,°
